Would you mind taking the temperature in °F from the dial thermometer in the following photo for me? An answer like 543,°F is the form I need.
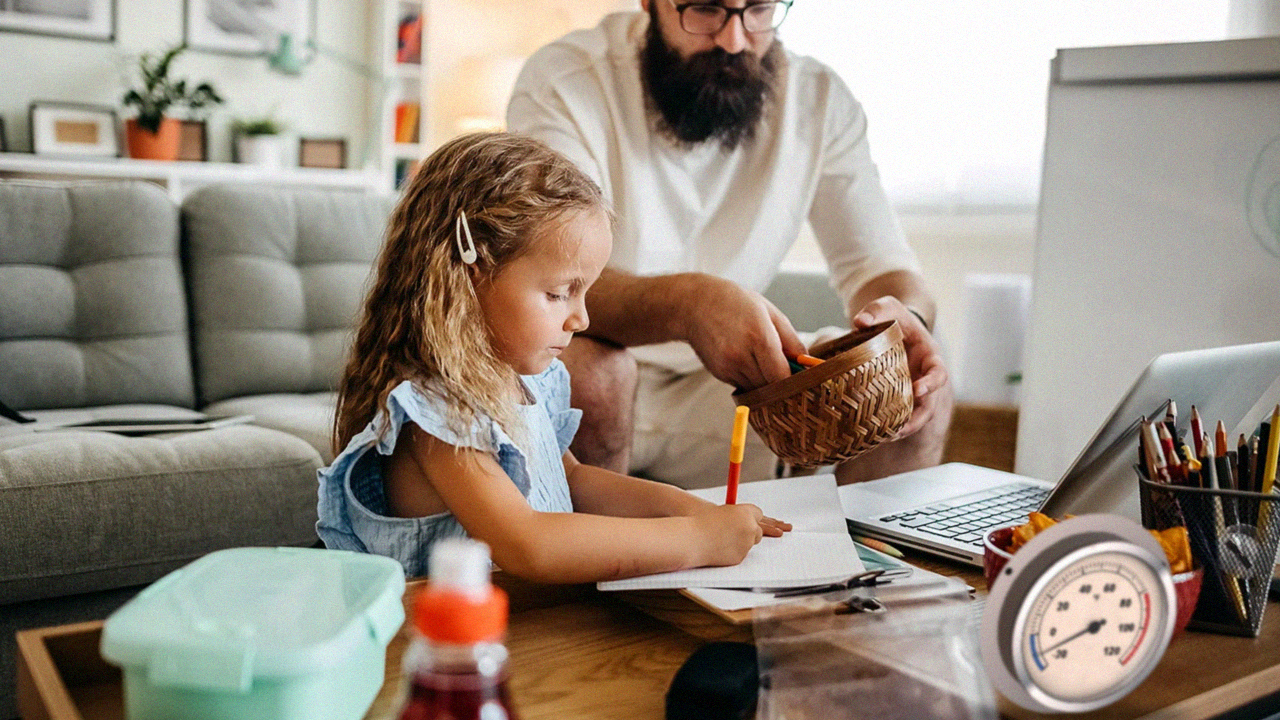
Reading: -10,°F
